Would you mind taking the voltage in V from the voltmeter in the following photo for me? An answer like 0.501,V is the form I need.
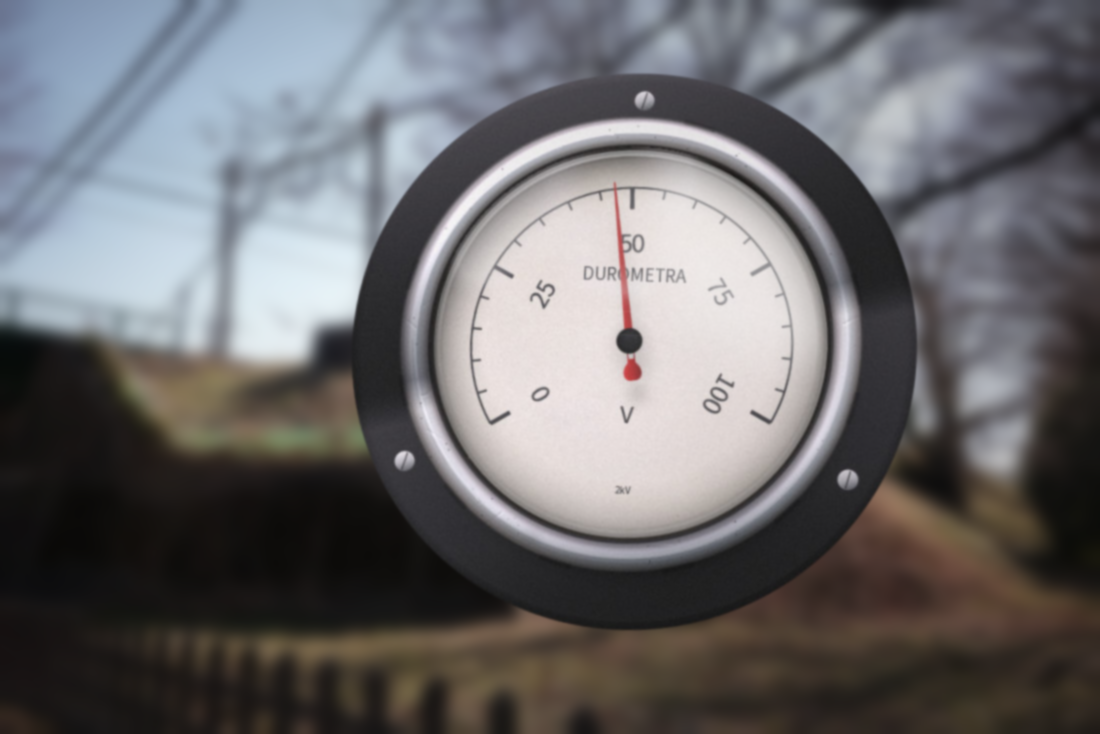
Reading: 47.5,V
